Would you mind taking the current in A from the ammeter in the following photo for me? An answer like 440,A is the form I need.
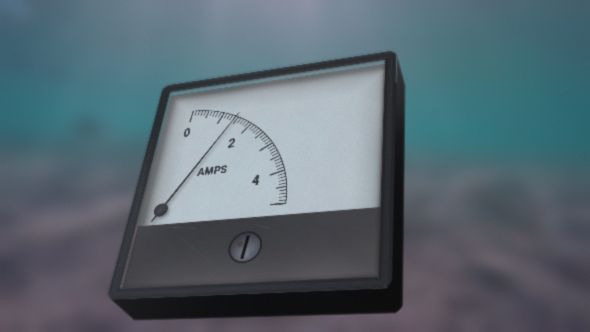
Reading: 1.5,A
